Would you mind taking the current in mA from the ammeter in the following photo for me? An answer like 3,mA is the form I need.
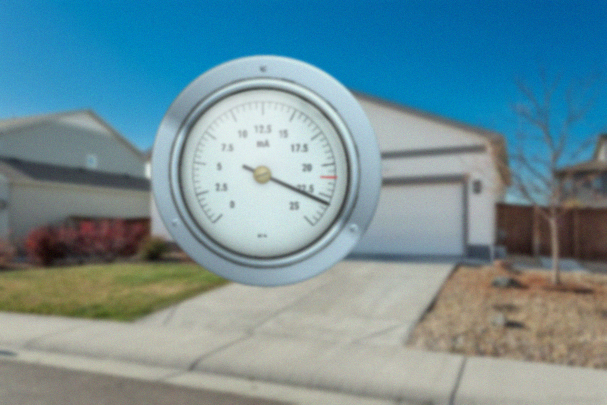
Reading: 23,mA
